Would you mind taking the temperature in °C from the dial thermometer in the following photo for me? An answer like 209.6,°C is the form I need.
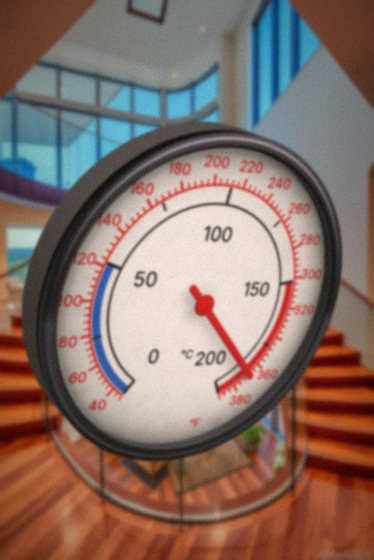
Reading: 187.5,°C
